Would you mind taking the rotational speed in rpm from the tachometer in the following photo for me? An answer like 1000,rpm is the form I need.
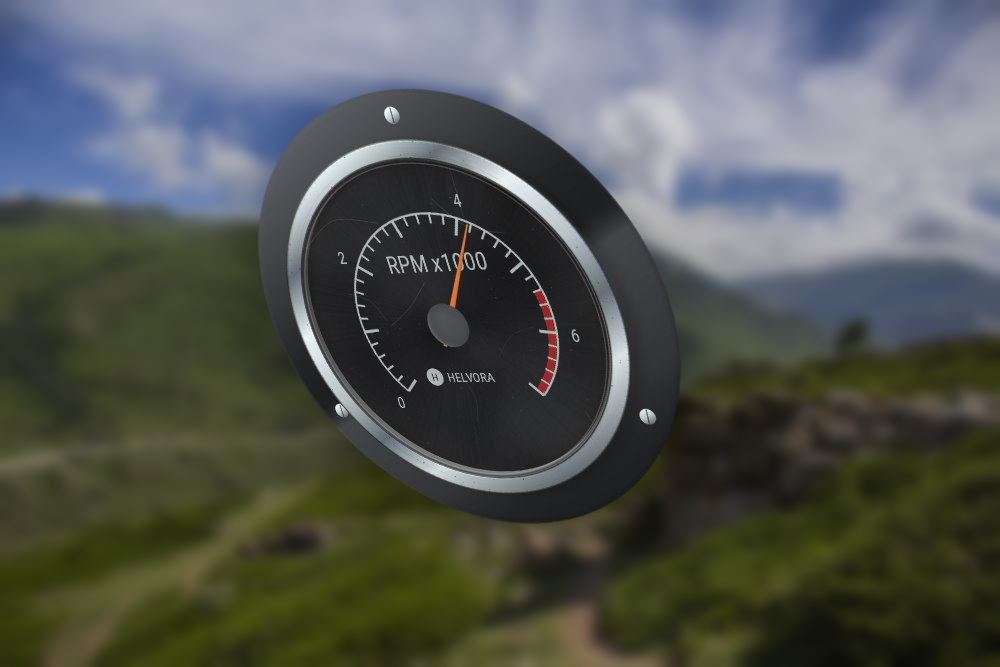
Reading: 4200,rpm
